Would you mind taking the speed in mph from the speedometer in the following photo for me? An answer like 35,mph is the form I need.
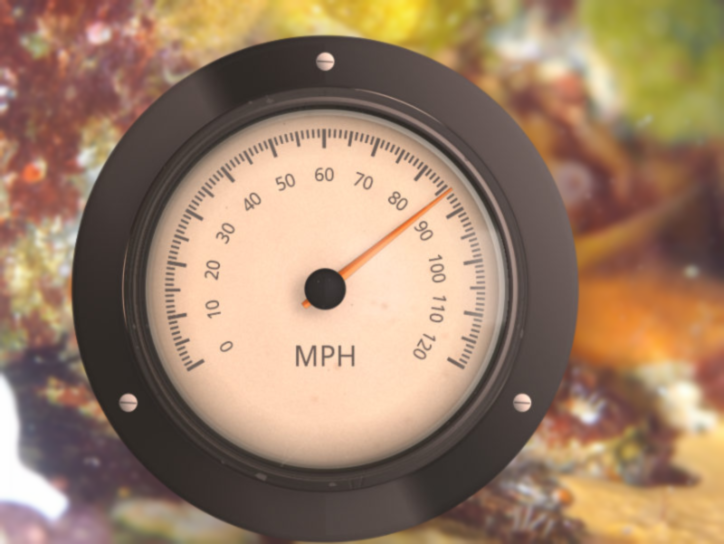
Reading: 86,mph
